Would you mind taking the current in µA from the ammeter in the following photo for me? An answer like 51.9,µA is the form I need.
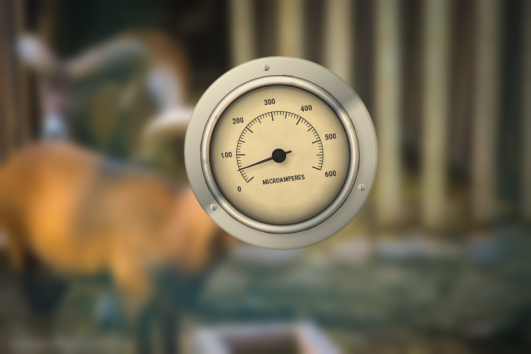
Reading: 50,µA
